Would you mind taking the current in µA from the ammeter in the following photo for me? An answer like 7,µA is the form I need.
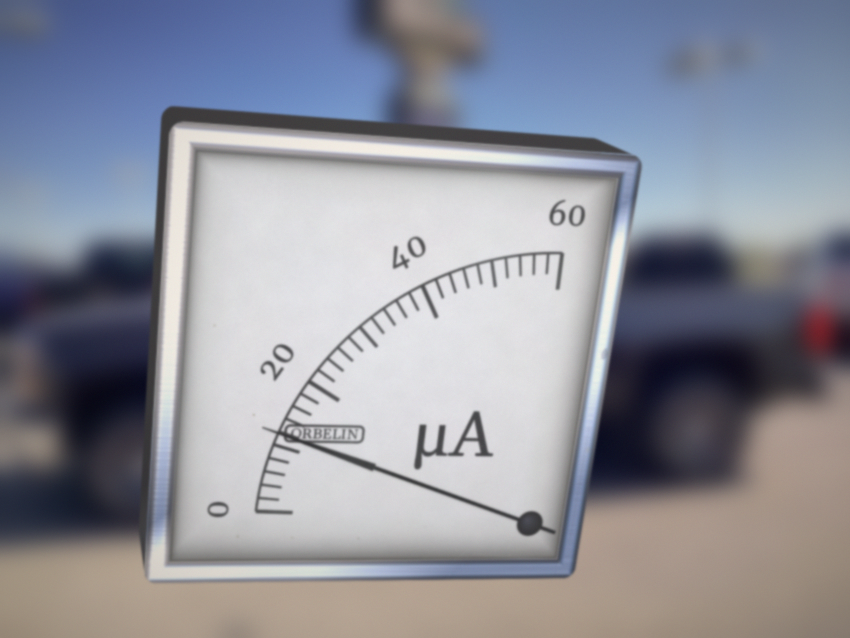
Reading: 12,µA
